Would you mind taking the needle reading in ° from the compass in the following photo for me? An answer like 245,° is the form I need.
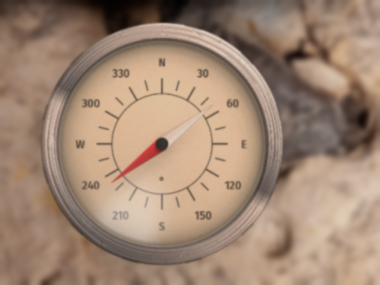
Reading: 232.5,°
